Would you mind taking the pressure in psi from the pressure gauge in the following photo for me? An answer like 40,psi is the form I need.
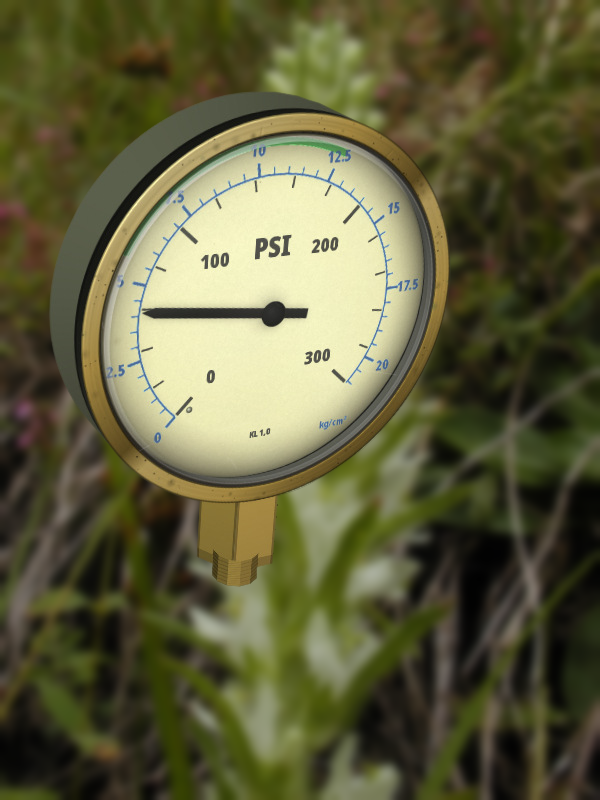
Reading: 60,psi
